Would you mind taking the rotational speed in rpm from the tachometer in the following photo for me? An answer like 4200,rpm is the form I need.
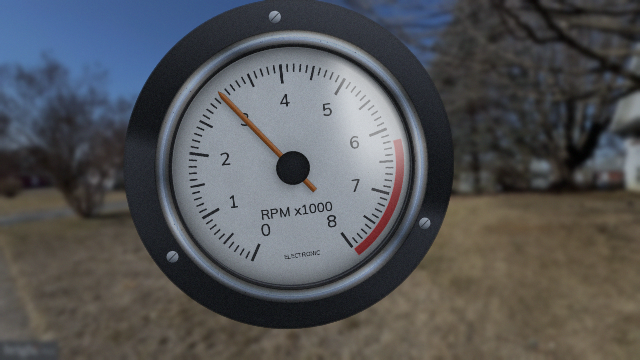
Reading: 3000,rpm
